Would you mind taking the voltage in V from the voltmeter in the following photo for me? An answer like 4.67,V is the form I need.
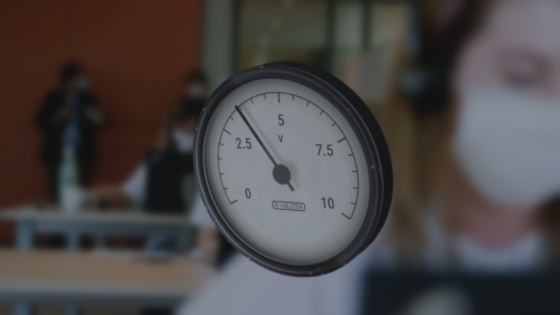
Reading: 3.5,V
